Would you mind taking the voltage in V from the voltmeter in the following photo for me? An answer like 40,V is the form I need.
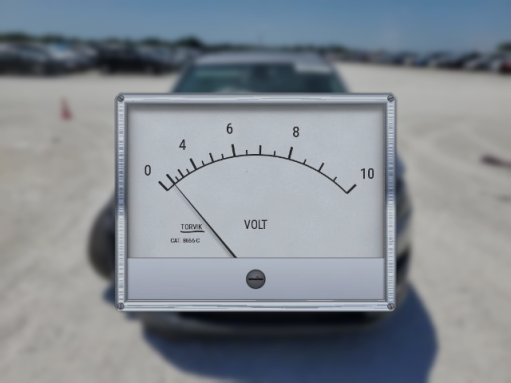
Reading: 2,V
